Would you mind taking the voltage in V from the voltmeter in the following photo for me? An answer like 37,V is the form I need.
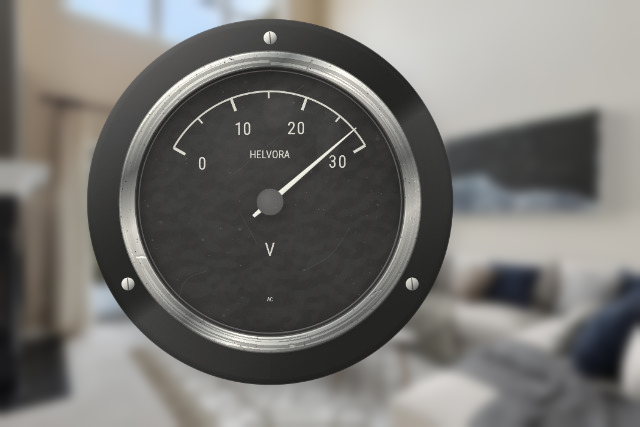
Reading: 27.5,V
